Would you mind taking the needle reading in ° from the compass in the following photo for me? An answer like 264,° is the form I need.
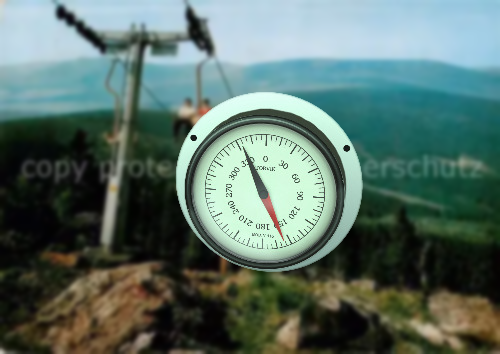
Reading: 155,°
